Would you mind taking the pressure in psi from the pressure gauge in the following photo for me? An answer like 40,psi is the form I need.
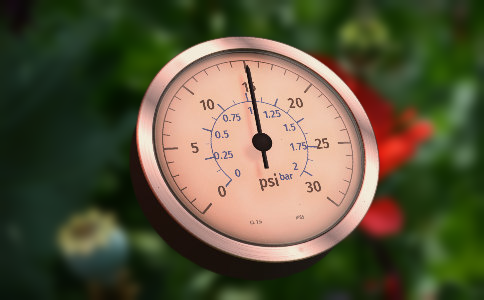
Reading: 15,psi
